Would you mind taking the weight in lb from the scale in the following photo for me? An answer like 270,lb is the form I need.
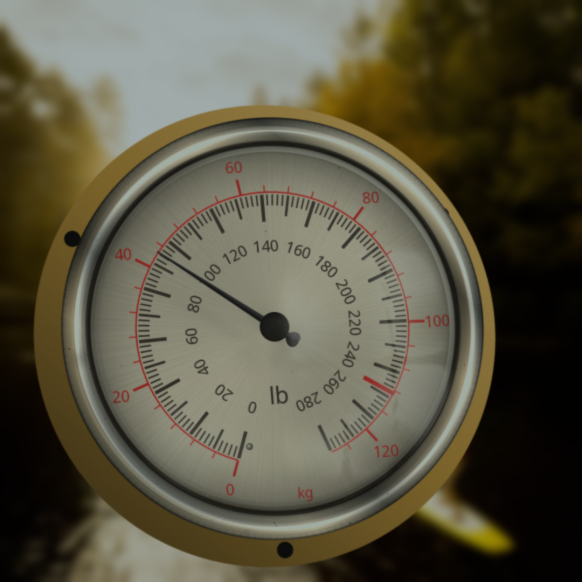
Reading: 94,lb
